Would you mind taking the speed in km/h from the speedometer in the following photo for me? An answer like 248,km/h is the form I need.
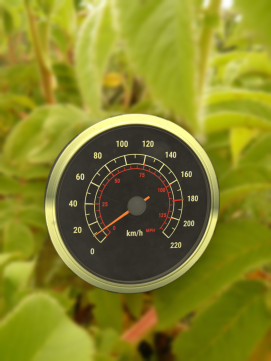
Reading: 10,km/h
